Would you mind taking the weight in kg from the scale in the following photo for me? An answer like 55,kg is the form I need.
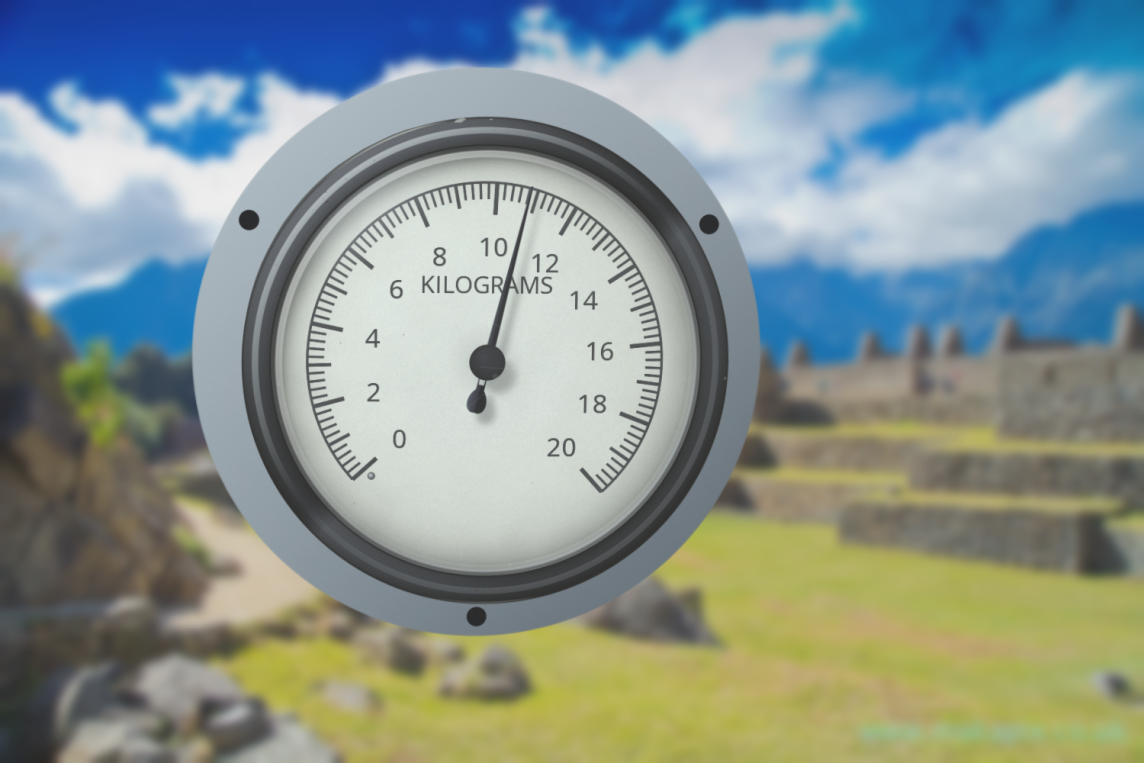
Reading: 10.8,kg
